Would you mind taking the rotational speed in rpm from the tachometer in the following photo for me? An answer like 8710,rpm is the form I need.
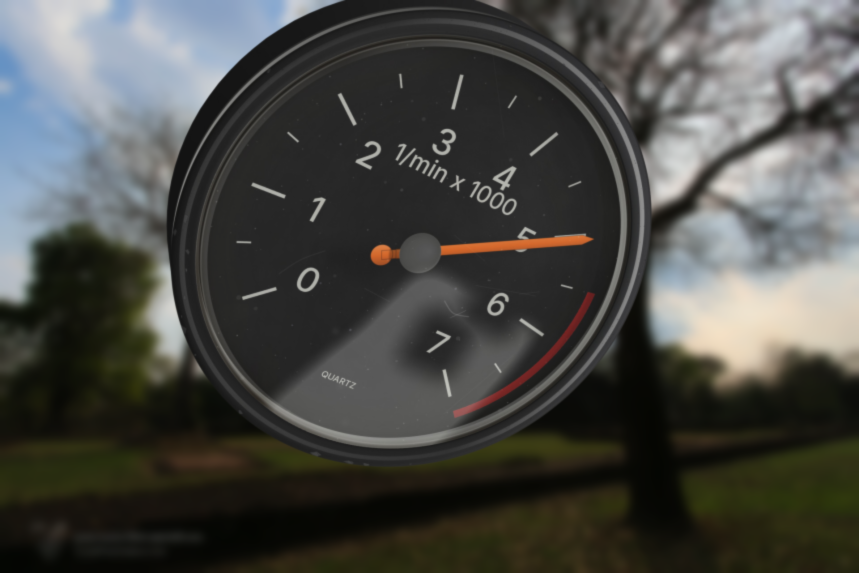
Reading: 5000,rpm
